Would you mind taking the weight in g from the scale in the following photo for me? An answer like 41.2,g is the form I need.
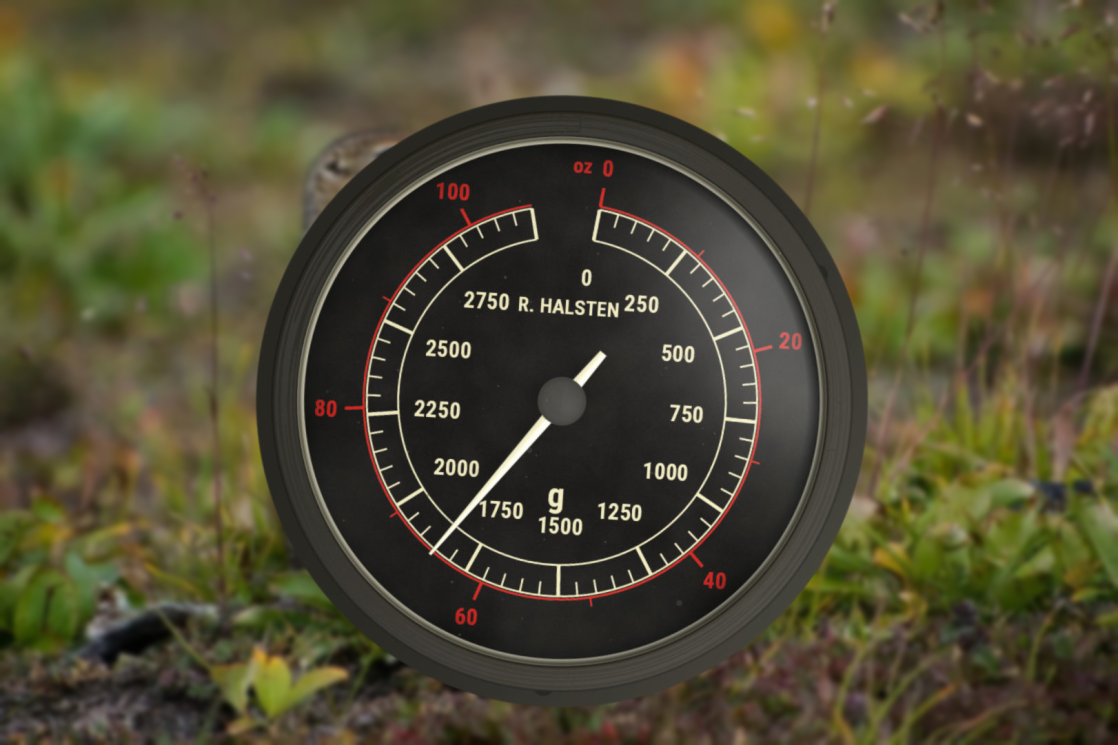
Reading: 1850,g
